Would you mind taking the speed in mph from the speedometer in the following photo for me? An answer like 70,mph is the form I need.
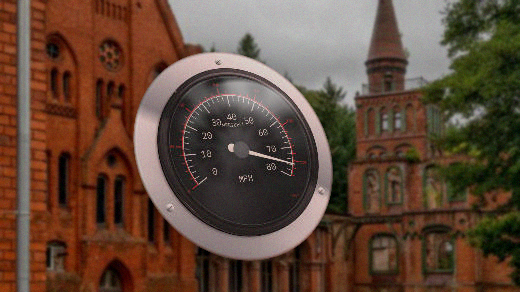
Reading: 76,mph
